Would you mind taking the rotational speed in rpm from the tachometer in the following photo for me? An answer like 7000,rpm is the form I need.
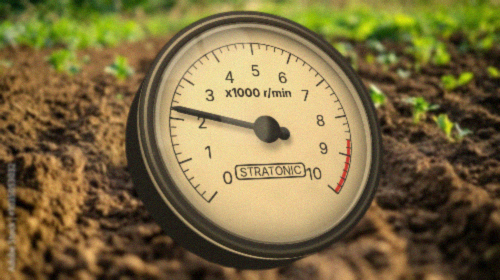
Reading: 2200,rpm
